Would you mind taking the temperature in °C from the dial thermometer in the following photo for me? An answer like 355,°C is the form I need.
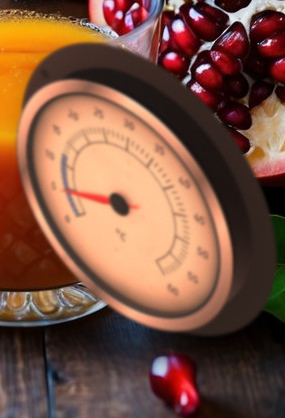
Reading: 5,°C
